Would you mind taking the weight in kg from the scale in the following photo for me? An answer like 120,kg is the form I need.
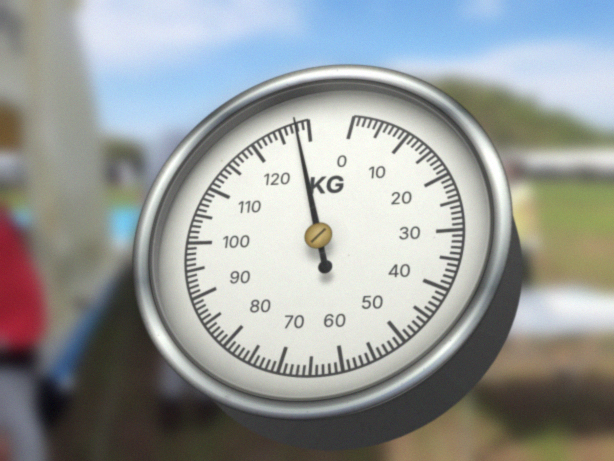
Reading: 128,kg
